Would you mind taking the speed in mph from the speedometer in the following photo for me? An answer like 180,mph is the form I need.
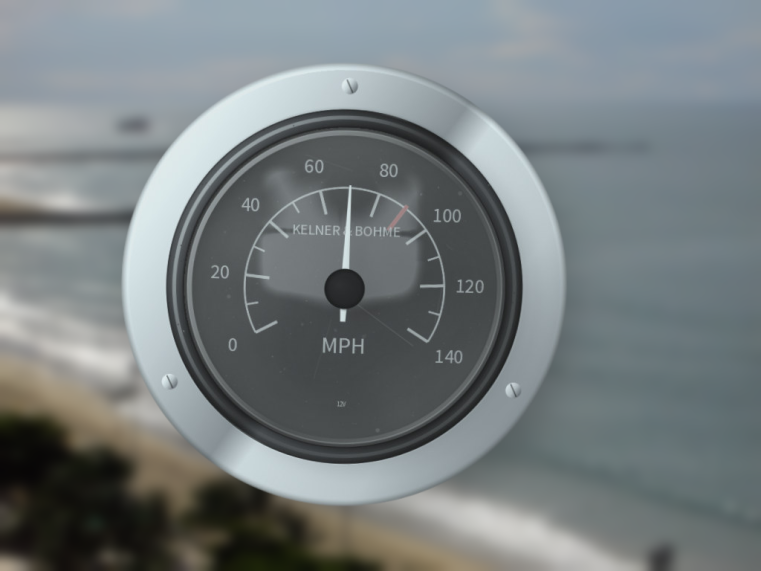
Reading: 70,mph
